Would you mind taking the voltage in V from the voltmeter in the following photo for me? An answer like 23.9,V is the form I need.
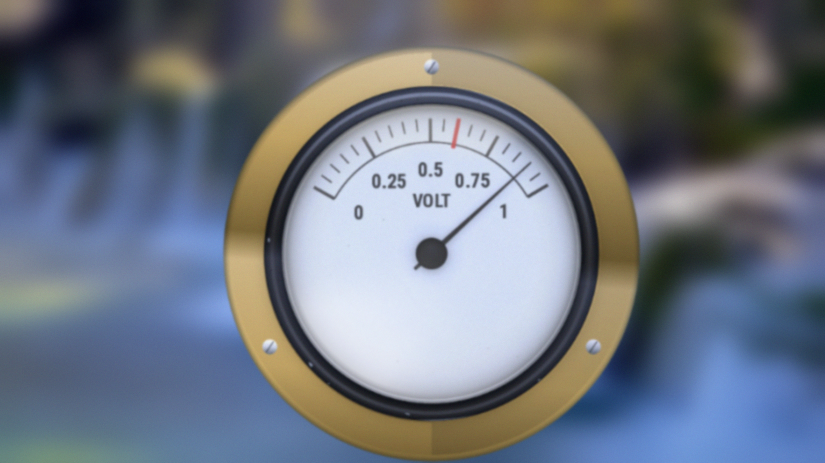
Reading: 0.9,V
